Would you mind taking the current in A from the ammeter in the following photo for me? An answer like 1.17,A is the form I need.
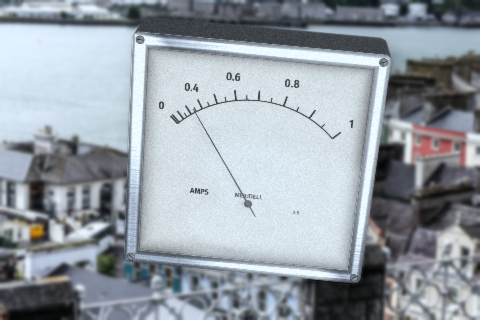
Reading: 0.35,A
